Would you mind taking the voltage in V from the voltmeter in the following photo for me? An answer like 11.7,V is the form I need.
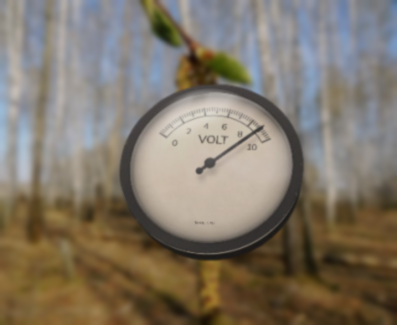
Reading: 9,V
